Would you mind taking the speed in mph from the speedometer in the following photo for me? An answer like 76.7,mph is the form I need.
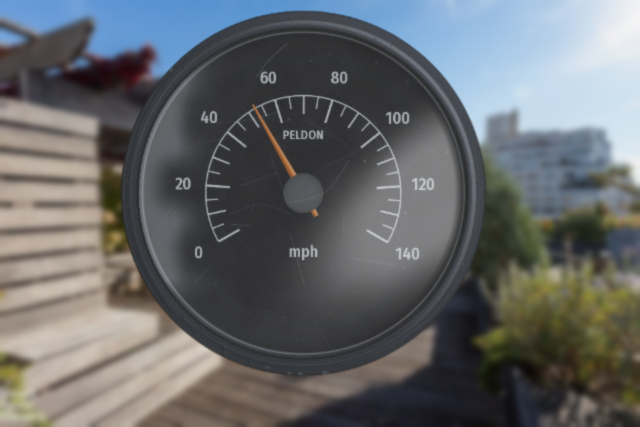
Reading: 52.5,mph
